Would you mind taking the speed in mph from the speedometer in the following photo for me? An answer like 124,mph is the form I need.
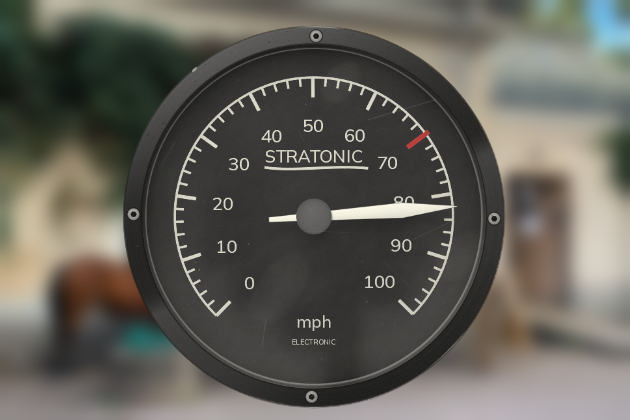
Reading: 82,mph
